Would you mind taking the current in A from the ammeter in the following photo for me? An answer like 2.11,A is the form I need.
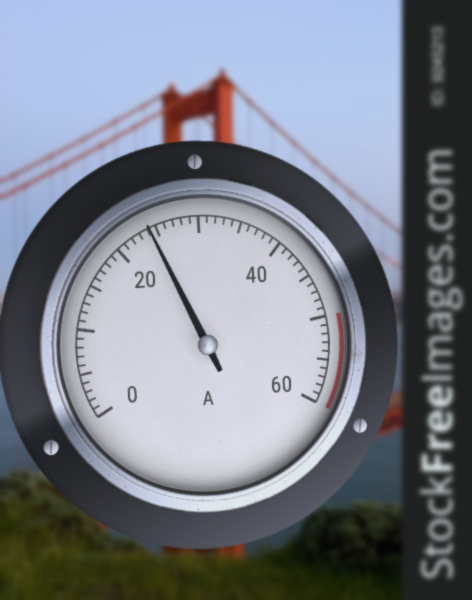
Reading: 24,A
